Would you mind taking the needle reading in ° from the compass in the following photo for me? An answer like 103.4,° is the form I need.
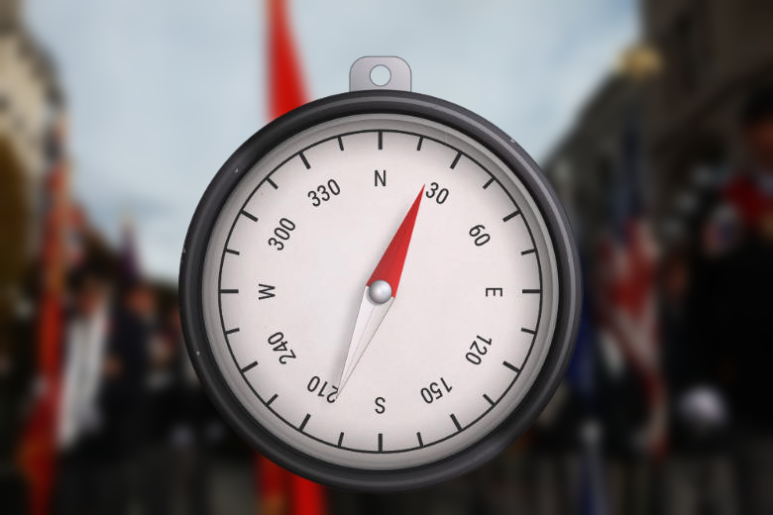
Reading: 22.5,°
